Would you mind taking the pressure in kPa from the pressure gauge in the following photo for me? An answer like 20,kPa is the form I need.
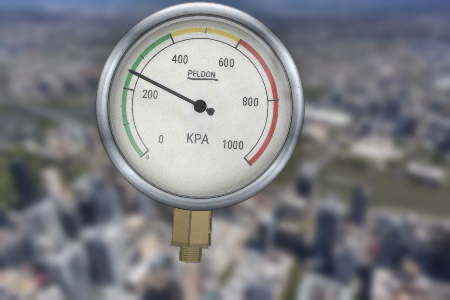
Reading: 250,kPa
